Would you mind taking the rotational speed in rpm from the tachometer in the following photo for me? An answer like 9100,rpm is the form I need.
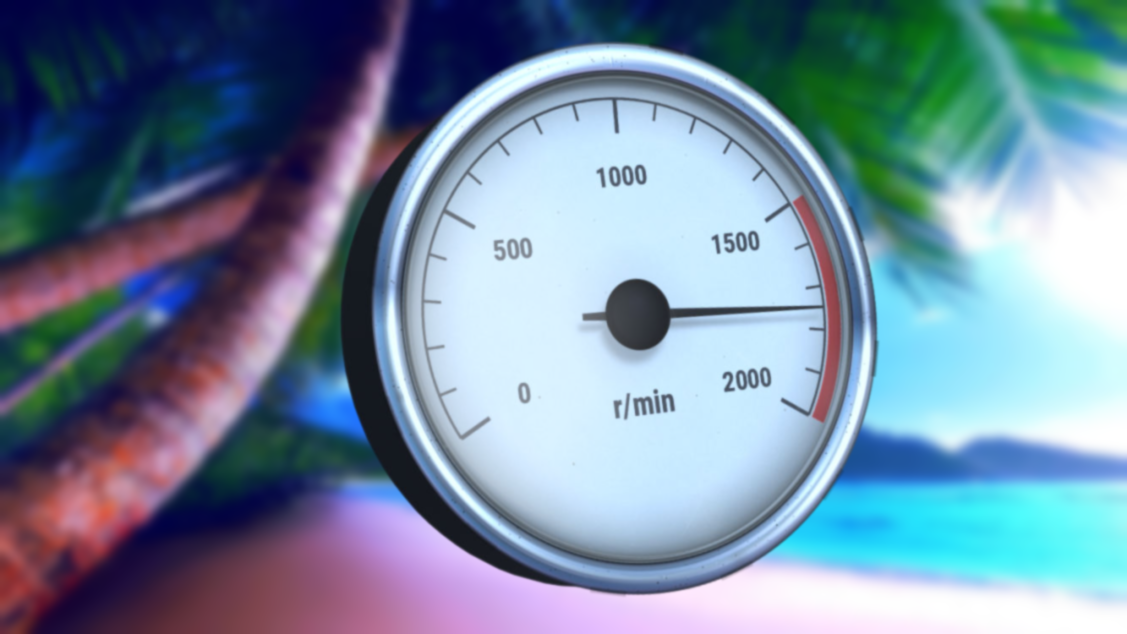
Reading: 1750,rpm
